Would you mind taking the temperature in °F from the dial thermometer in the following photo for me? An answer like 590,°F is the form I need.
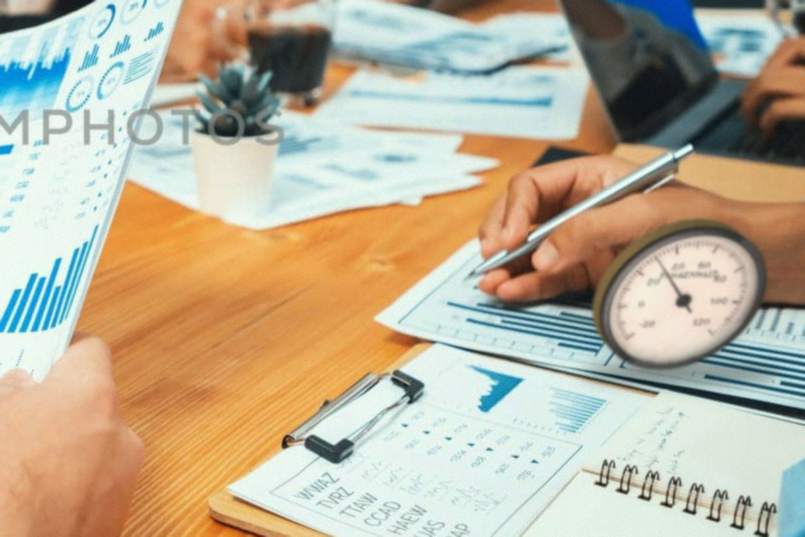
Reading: 30,°F
